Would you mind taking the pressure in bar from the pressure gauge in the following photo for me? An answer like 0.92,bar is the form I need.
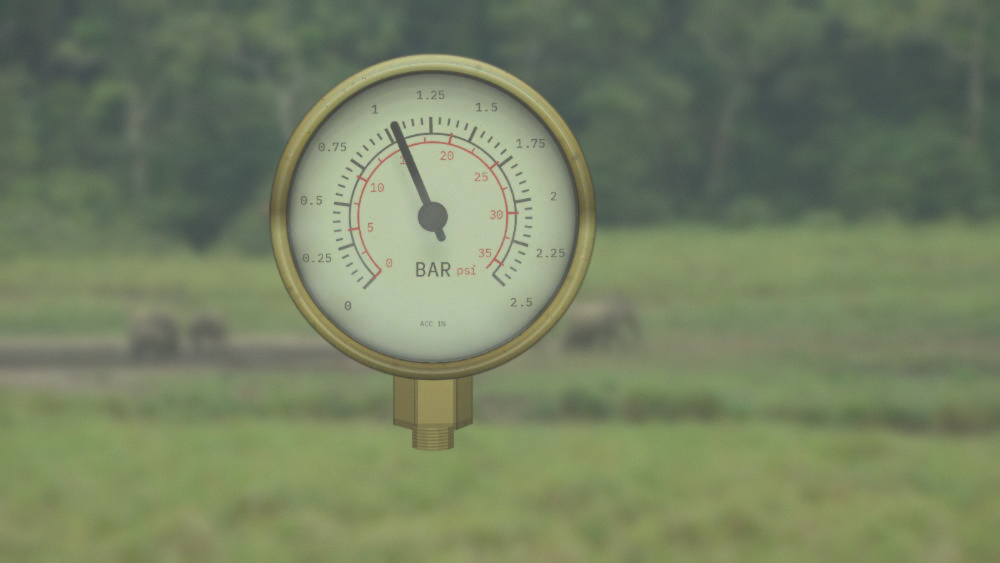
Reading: 1.05,bar
